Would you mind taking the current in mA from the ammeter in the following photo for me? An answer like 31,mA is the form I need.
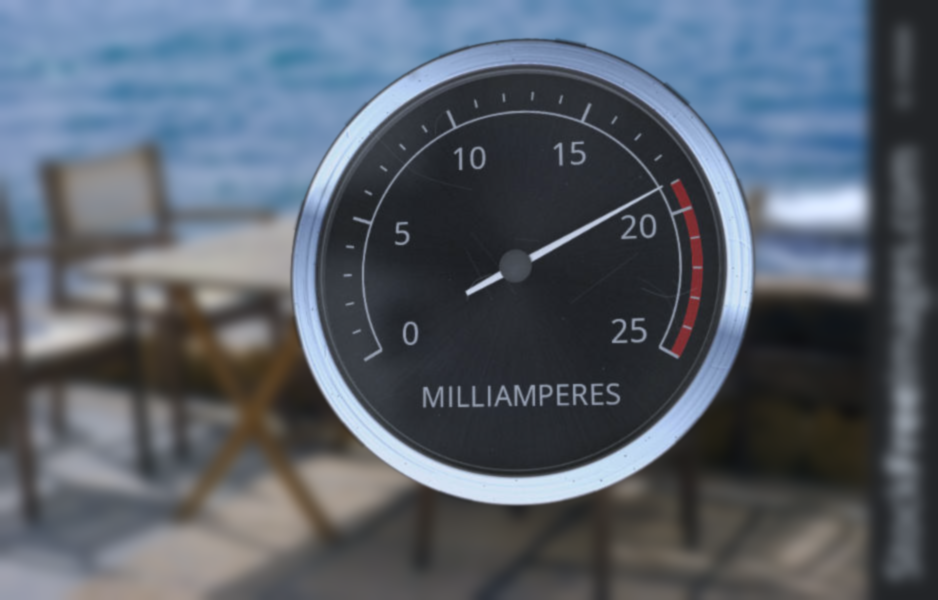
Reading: 19,mA
